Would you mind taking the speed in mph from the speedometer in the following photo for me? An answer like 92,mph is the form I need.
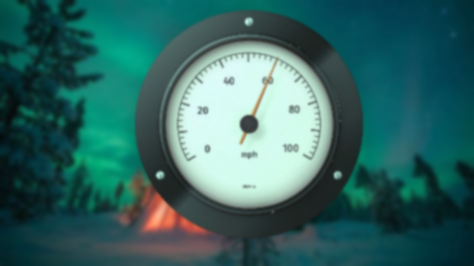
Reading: 60,mph
